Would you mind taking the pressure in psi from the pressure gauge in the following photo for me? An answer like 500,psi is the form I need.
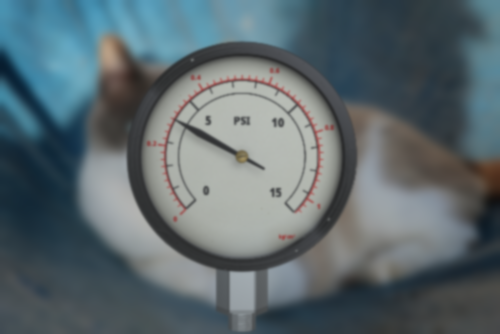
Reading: 4,psi
